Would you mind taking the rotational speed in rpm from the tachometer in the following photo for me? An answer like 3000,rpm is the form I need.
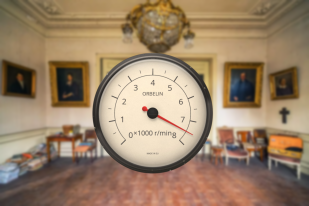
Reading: 7500,rpm
